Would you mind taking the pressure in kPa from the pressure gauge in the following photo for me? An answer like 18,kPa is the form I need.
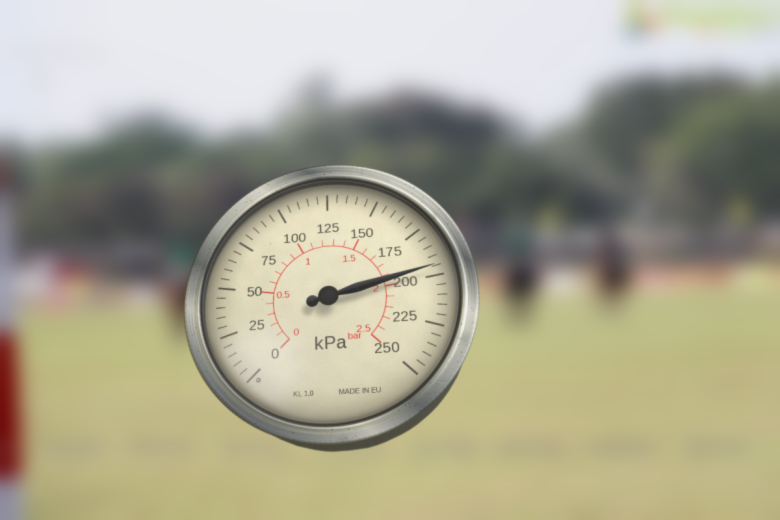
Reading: 195,kPa
